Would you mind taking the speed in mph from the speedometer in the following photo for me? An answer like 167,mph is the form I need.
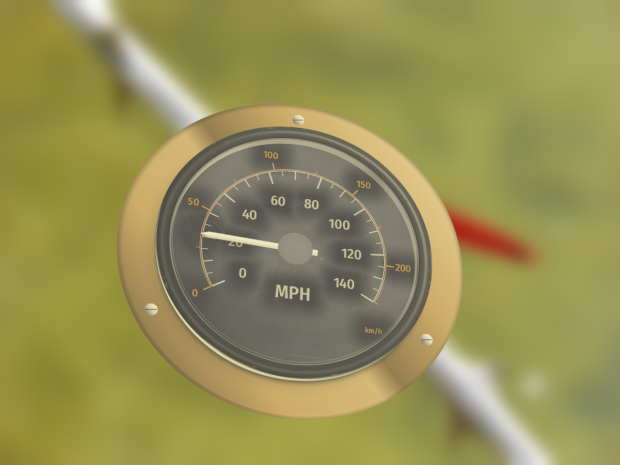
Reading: 20,mph
